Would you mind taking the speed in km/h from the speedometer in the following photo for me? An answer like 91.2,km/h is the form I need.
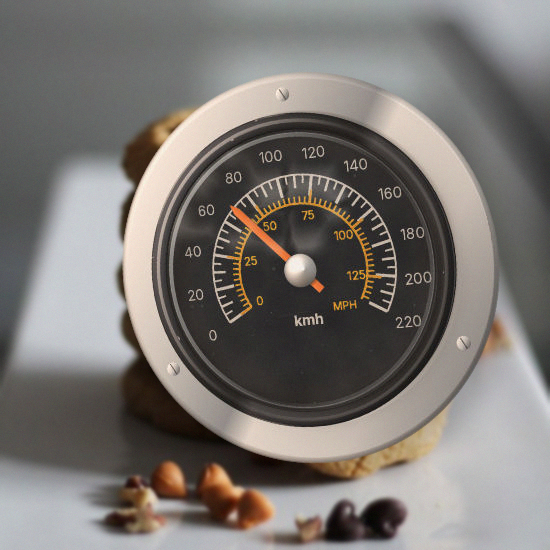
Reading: 70,km/h
